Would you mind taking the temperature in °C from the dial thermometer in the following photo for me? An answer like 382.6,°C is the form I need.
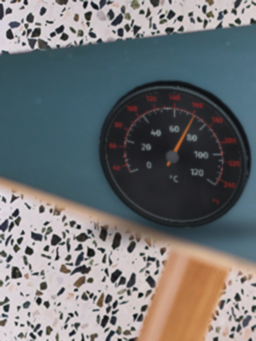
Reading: 72,°C
